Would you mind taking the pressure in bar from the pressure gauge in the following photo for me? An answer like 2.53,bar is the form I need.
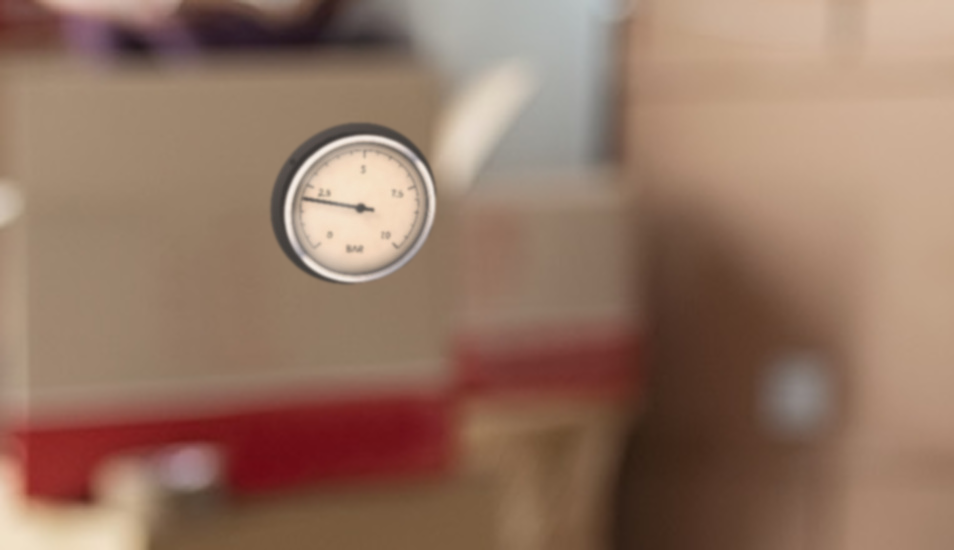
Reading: 2,bar
